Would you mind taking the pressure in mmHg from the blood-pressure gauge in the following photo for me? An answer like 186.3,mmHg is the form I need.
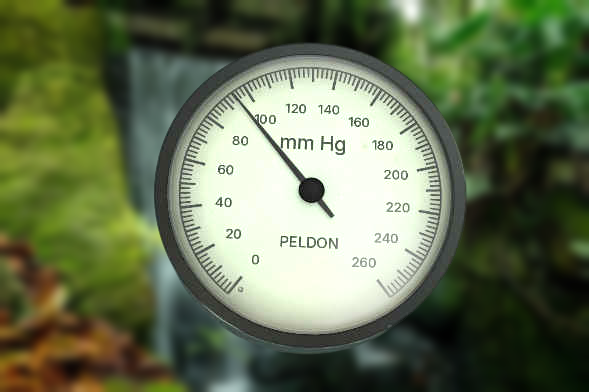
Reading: 94,mmHg
